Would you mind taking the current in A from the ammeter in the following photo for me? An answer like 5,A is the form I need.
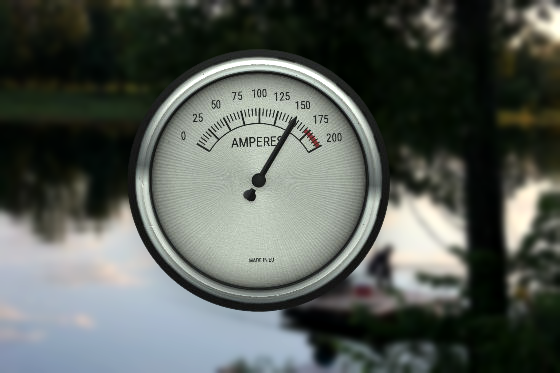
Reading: 150,A
